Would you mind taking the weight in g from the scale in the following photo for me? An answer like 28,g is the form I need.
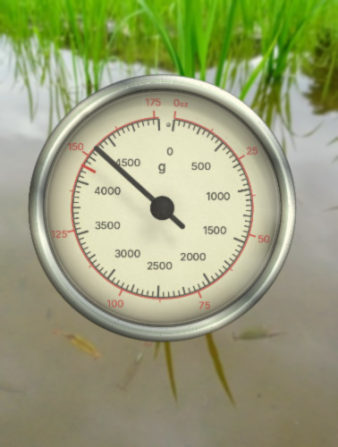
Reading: 4350,g
